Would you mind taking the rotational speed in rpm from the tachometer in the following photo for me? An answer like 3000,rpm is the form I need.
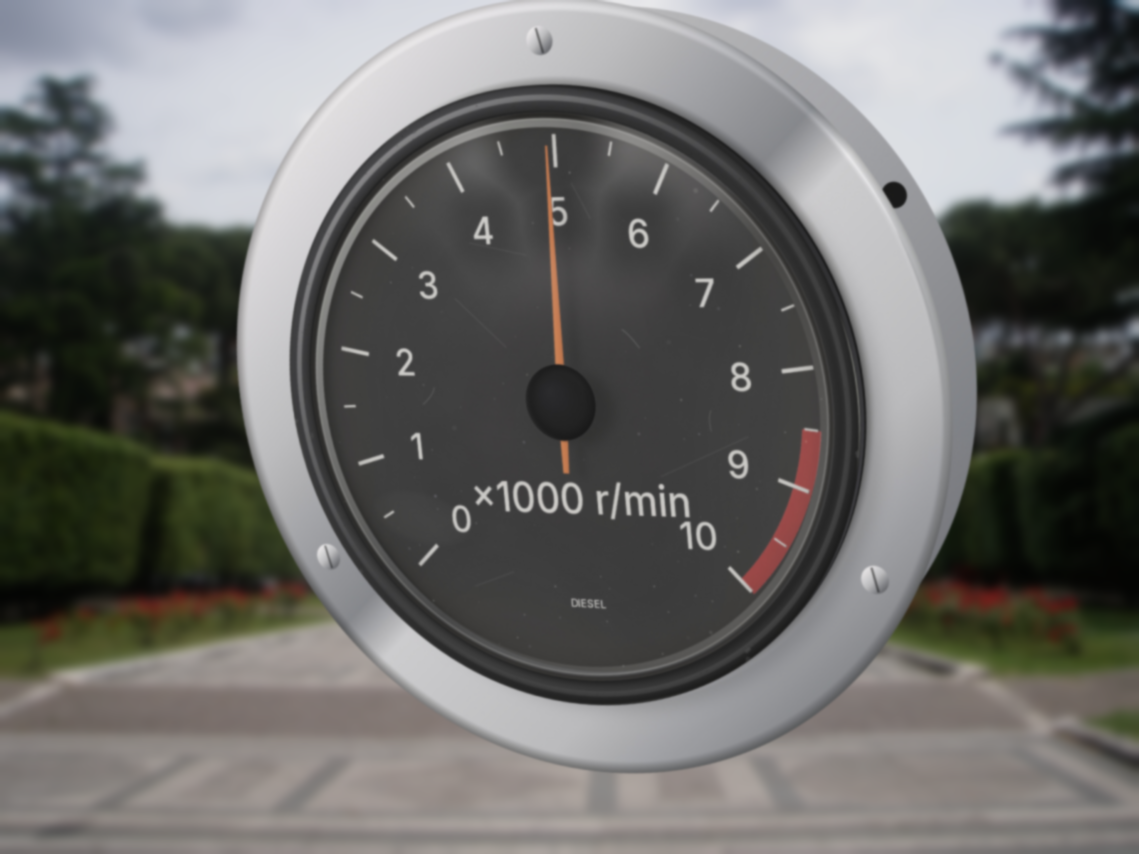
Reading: 5000,rpm
